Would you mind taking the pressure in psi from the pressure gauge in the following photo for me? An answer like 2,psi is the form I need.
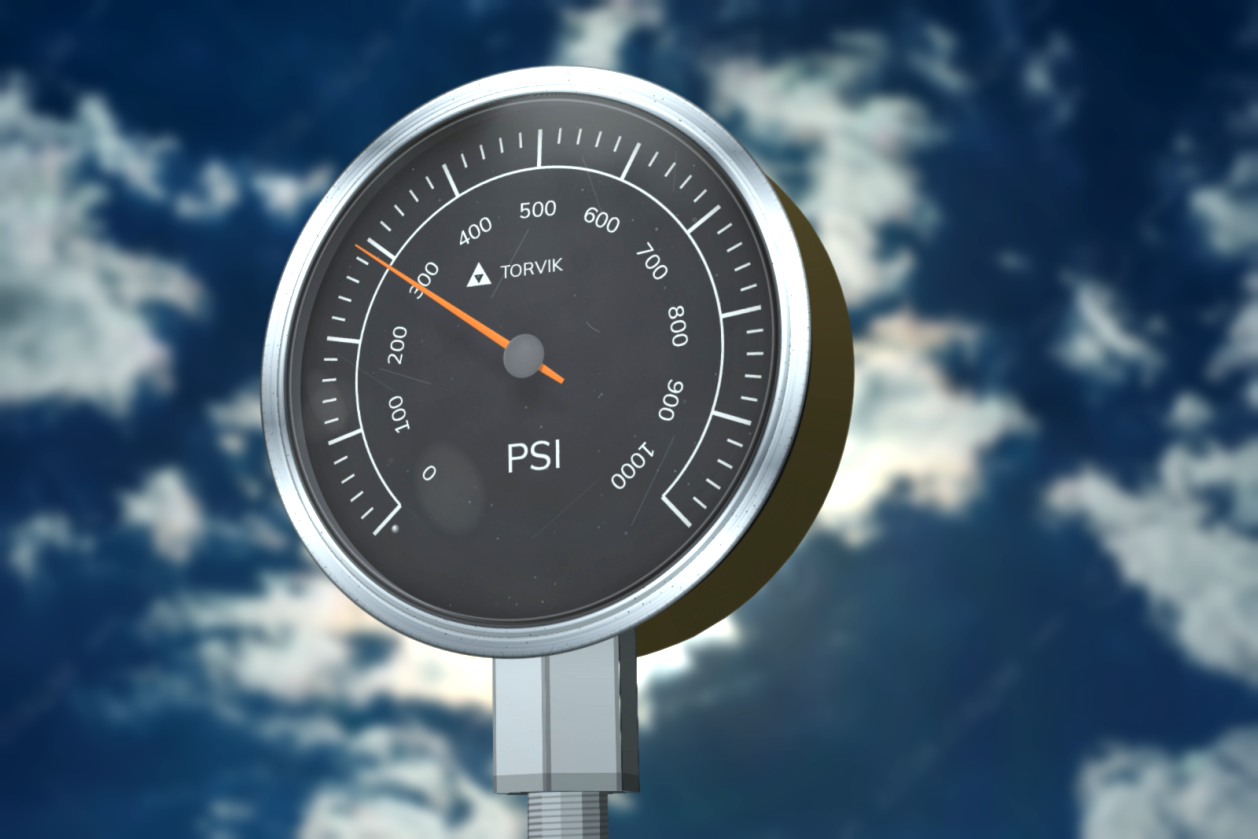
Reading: 290,psi
